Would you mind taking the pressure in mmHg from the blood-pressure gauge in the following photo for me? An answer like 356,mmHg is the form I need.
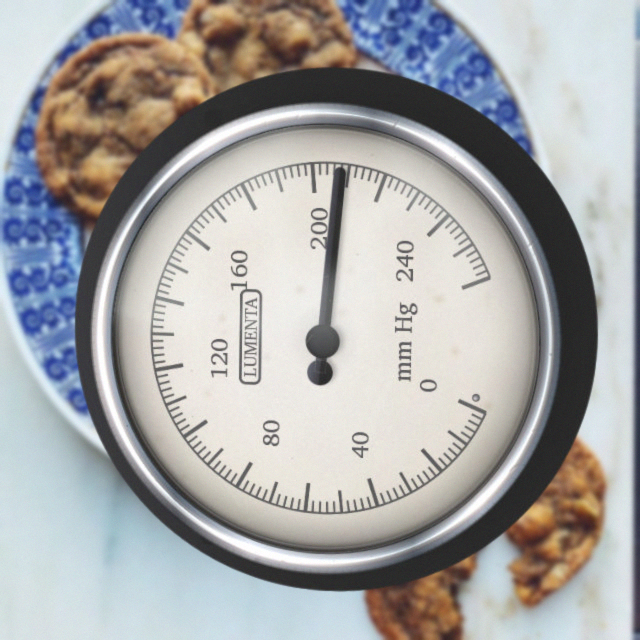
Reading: 208,mmHg
